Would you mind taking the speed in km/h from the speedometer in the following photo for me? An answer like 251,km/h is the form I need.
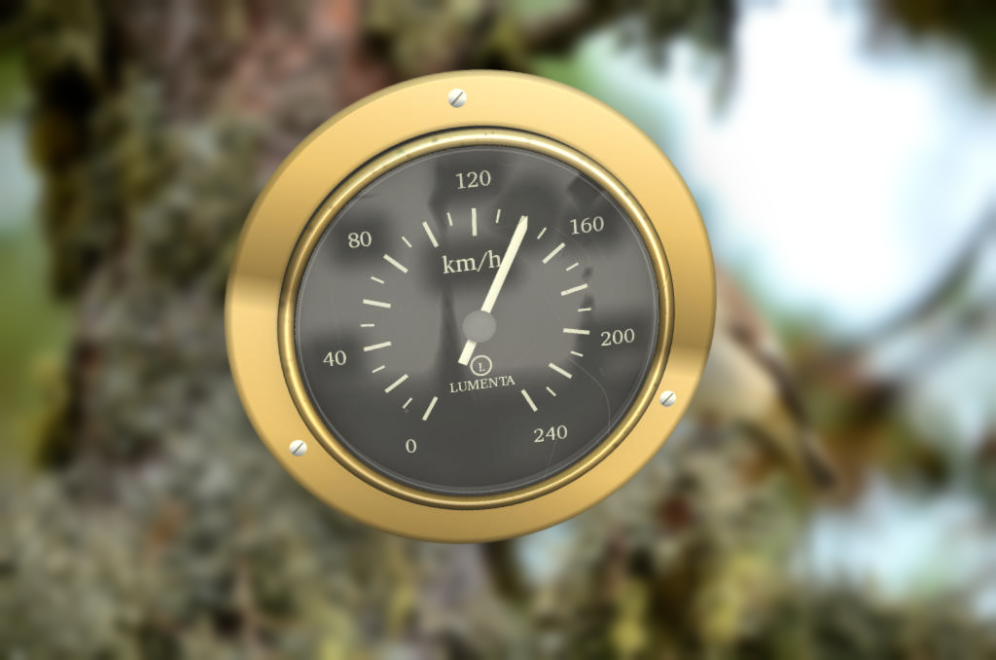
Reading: 140,km/h
